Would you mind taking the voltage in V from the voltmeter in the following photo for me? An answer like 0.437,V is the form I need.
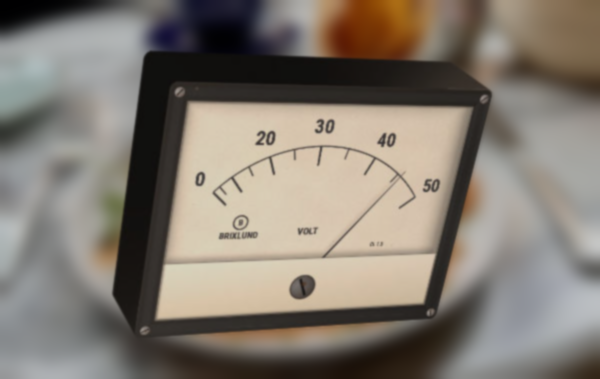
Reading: 45,V
